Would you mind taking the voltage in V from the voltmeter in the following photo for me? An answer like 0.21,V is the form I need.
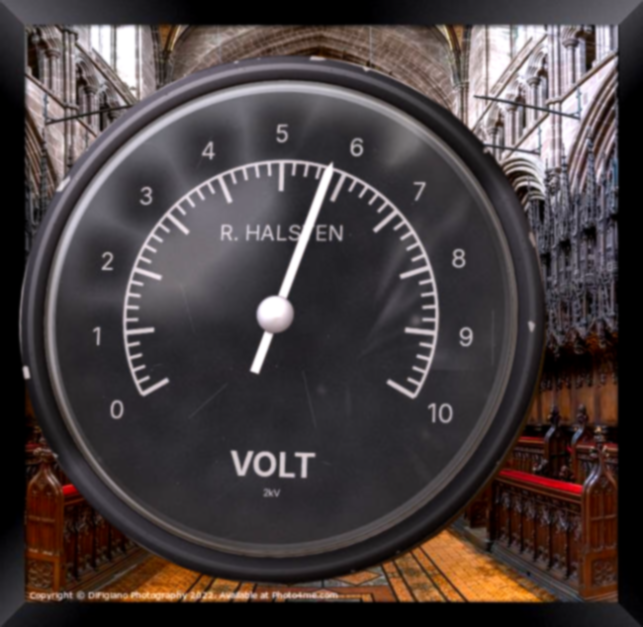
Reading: 5.8,V
